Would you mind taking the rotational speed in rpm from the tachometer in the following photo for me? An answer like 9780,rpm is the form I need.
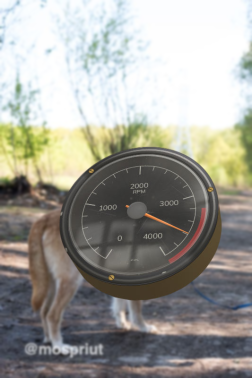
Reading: 3600,rpm
